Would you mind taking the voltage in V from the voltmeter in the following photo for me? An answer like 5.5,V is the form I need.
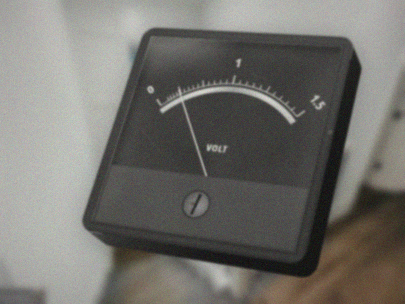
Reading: 0.5,V
